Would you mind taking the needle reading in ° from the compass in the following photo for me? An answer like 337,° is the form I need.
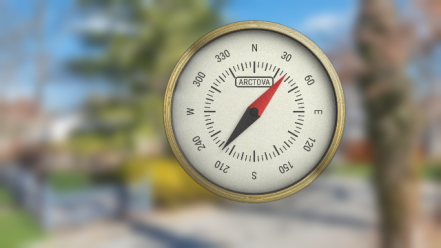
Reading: 40,°
